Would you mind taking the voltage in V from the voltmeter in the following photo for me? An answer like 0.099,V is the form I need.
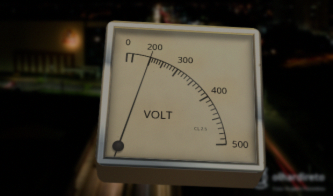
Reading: 200,V
